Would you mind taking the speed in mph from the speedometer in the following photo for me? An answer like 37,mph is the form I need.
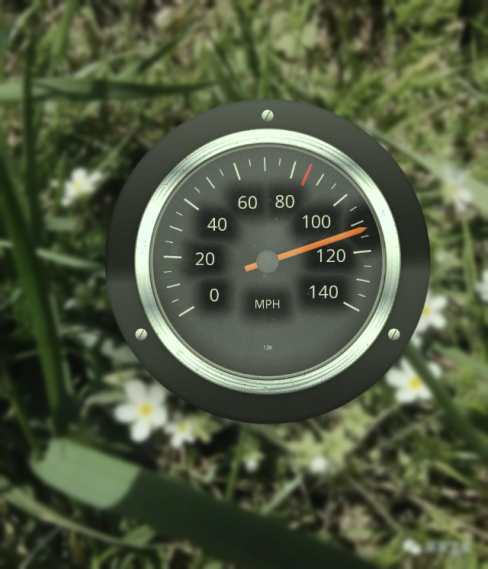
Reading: 112.5,mph
